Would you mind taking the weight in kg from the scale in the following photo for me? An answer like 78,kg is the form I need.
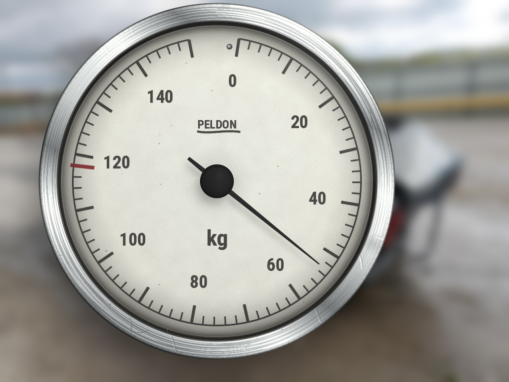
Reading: 53,kg
